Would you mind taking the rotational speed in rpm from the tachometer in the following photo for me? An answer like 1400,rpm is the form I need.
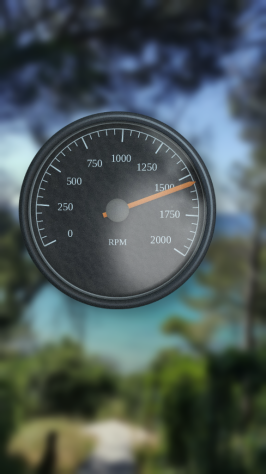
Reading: 1550,rpm
